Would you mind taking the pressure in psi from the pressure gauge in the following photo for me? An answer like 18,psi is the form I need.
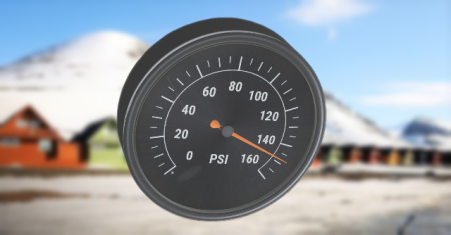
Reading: 147.5,psi
